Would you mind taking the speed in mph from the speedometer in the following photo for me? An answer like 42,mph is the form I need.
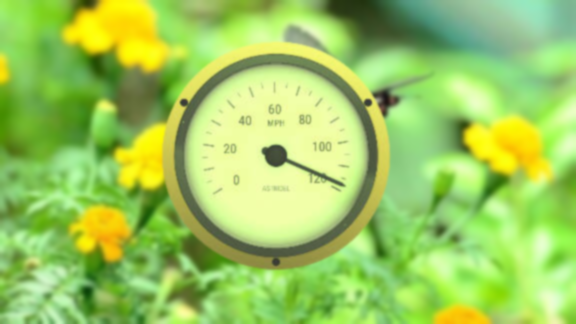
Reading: 117.5,mph
